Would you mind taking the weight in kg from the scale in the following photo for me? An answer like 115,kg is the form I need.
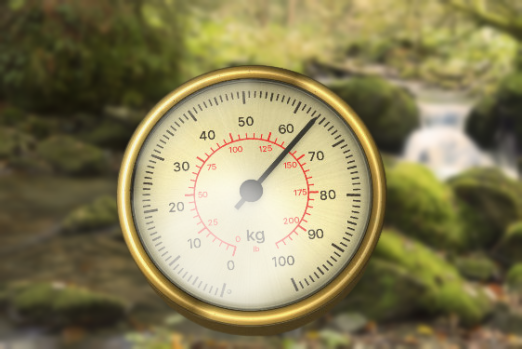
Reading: 64,kg
